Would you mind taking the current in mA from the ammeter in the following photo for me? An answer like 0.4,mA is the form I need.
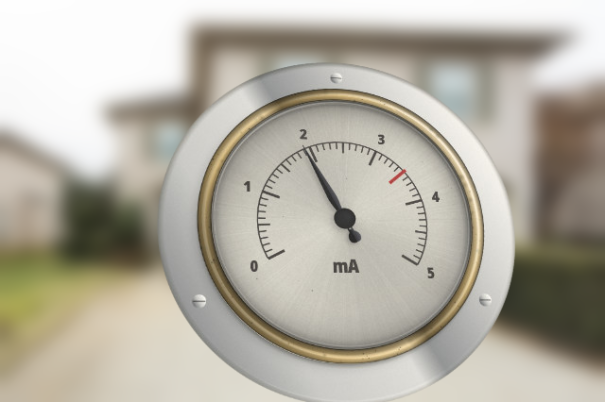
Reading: 1.9,mA
